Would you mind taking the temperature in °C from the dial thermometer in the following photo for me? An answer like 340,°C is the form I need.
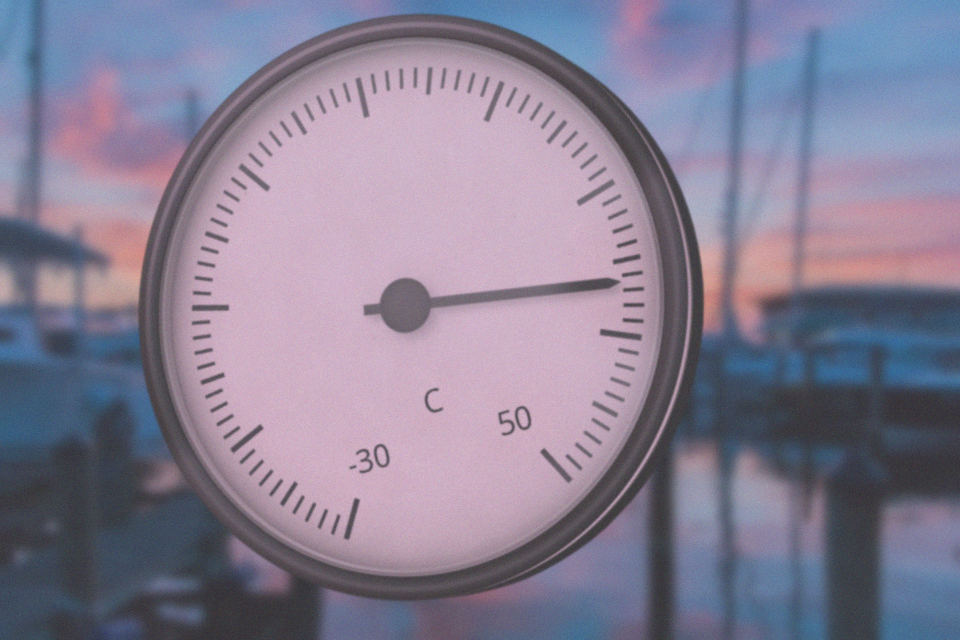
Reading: 36.5,°C
